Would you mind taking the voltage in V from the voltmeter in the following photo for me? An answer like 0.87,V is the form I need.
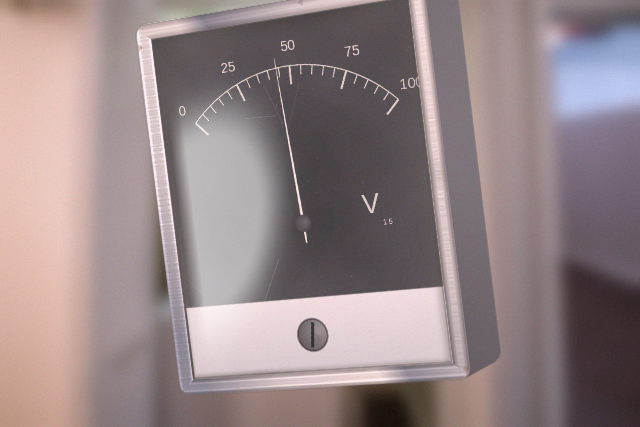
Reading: 45,V
